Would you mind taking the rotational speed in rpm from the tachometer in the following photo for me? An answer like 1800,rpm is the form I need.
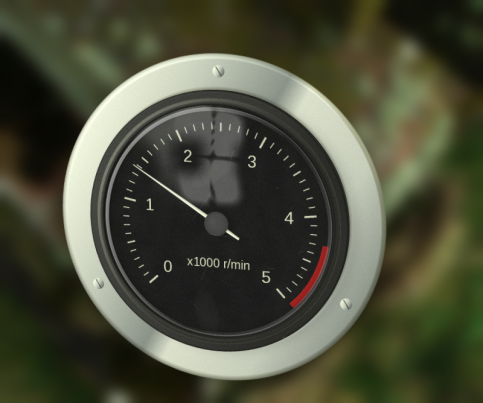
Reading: 1400,rpm
